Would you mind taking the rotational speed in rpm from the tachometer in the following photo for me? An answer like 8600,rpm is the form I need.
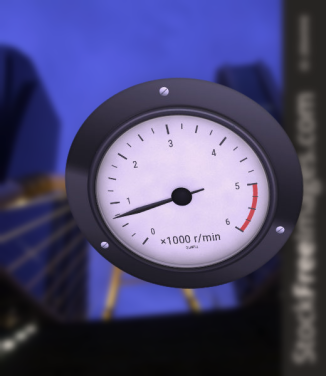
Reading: 750,rpm
